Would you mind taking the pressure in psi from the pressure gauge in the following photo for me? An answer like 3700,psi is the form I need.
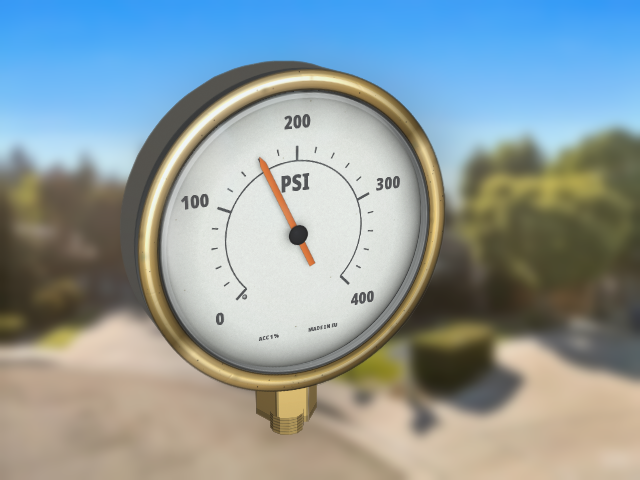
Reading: 160,psi
